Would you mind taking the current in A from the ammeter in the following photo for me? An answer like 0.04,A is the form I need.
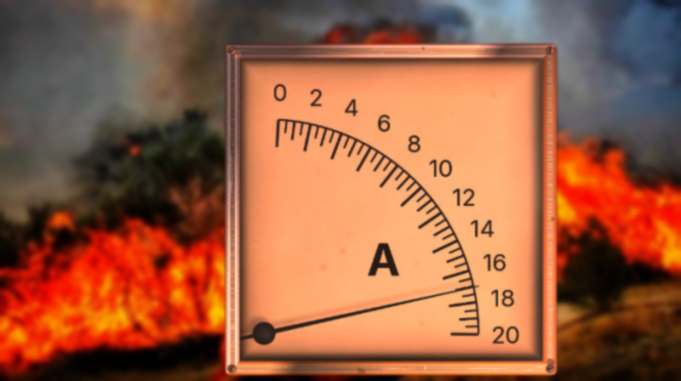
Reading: 17,A
